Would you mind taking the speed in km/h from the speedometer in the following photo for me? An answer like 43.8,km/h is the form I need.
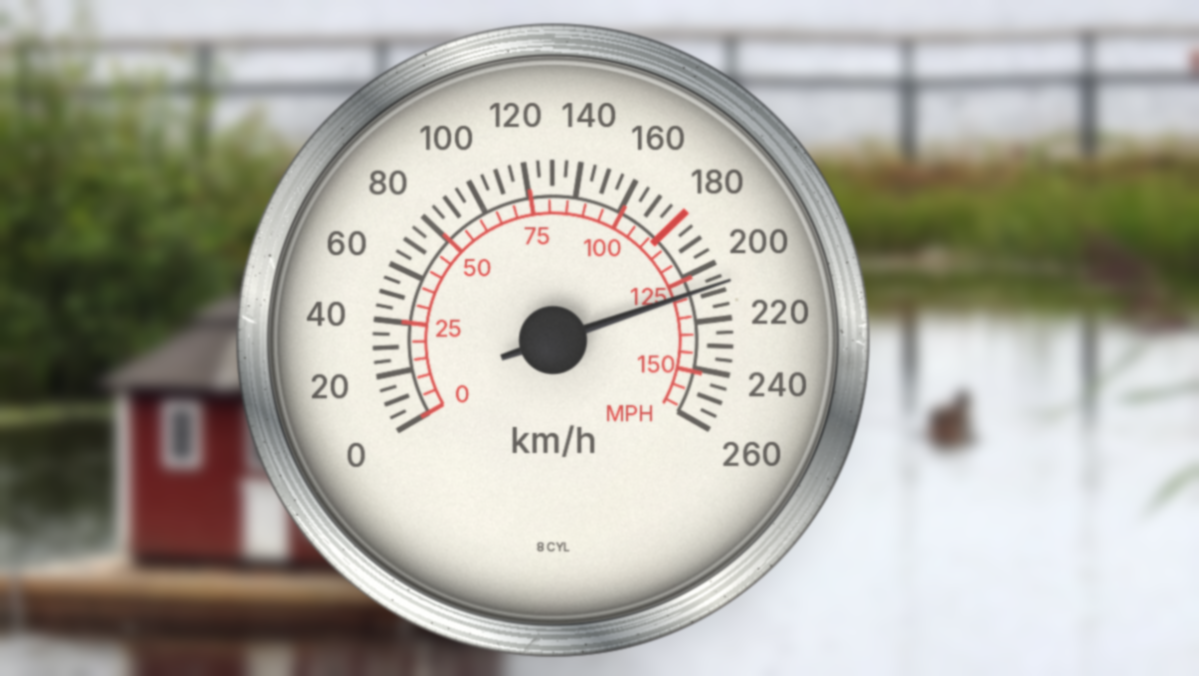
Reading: 207.5,km/h
